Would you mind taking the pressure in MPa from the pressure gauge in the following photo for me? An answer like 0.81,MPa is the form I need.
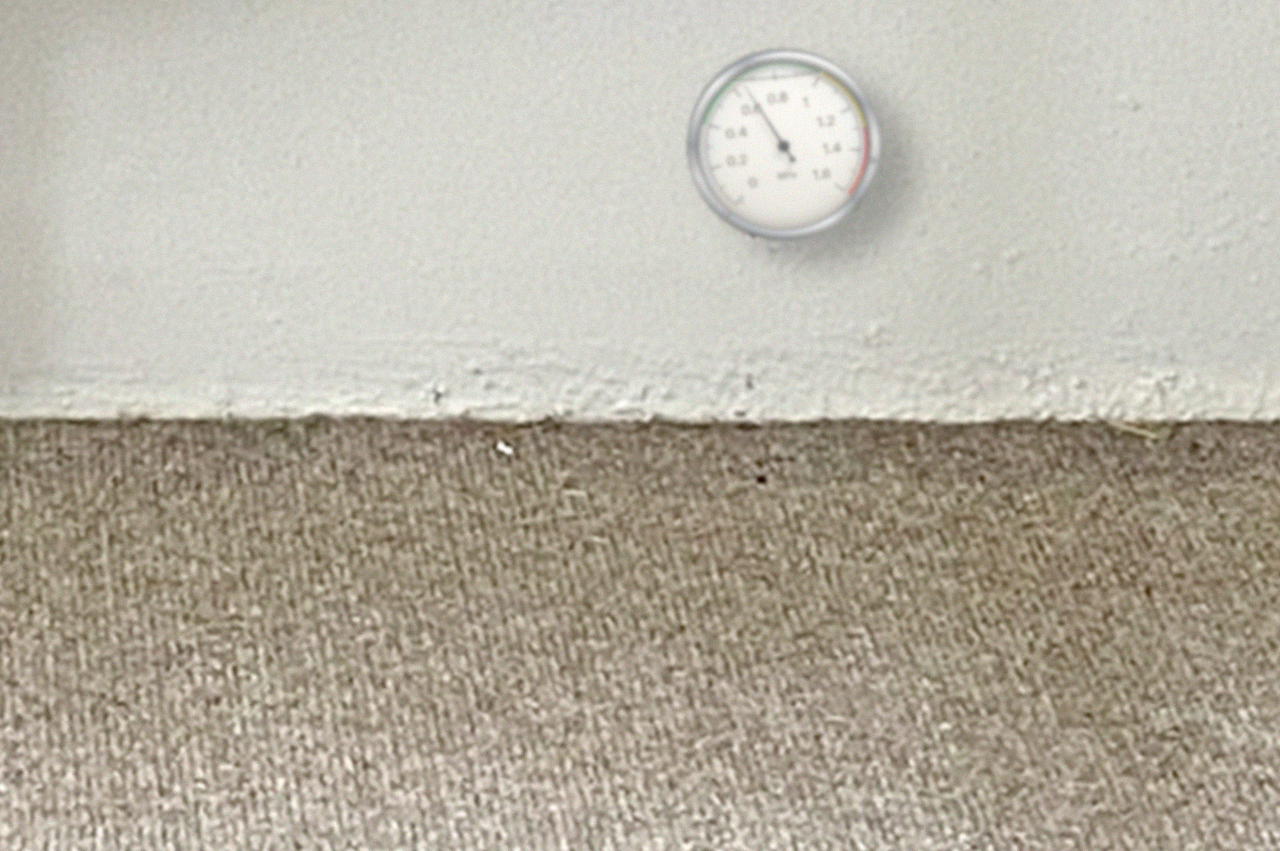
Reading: 0.65,MPa
